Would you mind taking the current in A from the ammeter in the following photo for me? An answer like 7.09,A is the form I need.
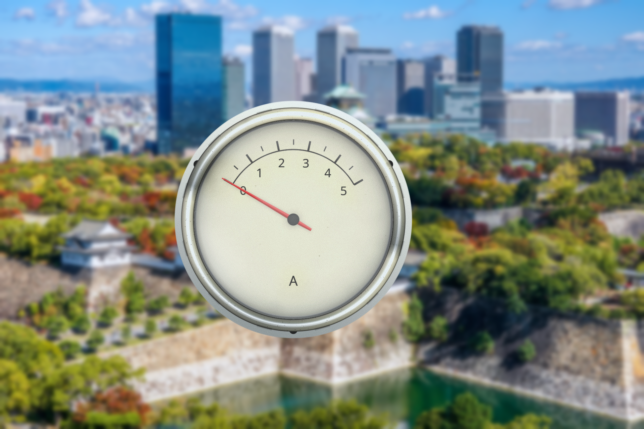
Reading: 0,A
